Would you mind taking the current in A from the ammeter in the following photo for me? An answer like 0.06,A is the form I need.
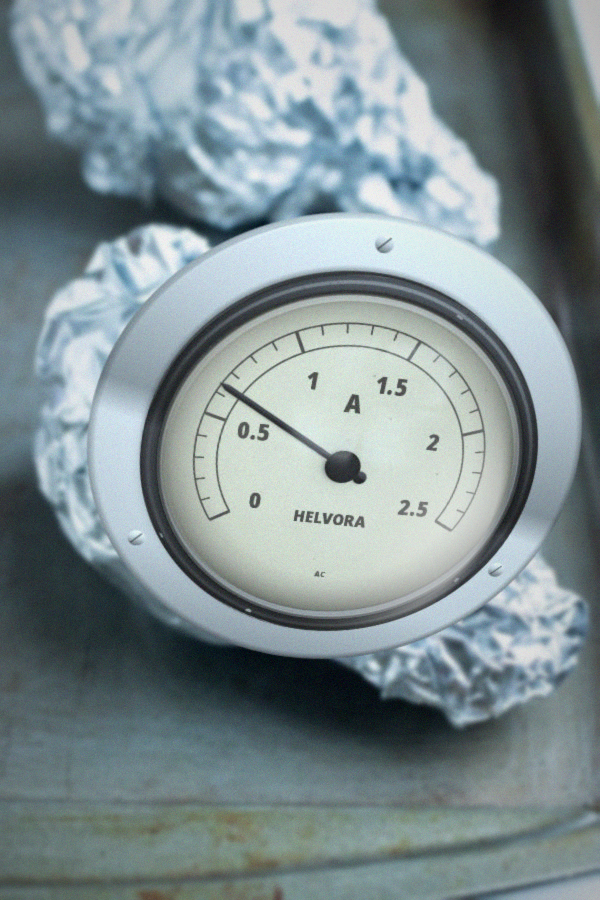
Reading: 0.65,A
